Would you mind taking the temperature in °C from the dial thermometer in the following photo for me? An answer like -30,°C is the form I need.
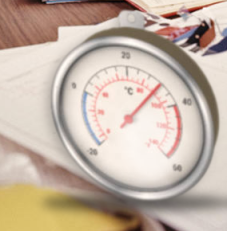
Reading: 32,°C
